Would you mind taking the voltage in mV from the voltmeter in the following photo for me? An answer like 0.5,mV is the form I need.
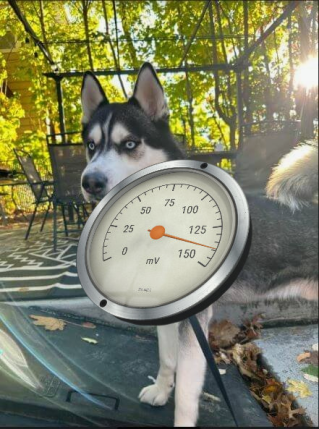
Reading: 140,mV
